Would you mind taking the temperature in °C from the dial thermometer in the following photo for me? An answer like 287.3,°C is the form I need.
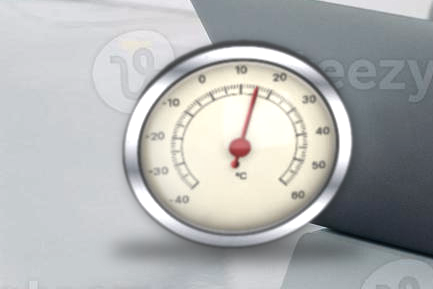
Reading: 15,°C
